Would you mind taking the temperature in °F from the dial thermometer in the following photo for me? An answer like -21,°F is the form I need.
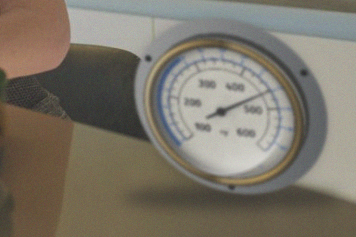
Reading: 460,°F
